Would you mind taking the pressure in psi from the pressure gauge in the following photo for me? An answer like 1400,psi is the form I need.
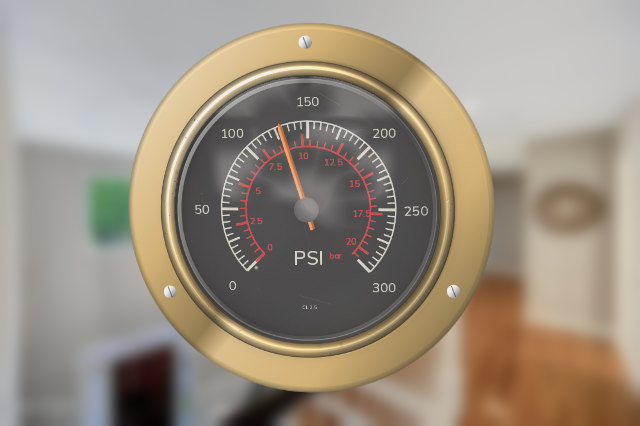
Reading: 130,psi
